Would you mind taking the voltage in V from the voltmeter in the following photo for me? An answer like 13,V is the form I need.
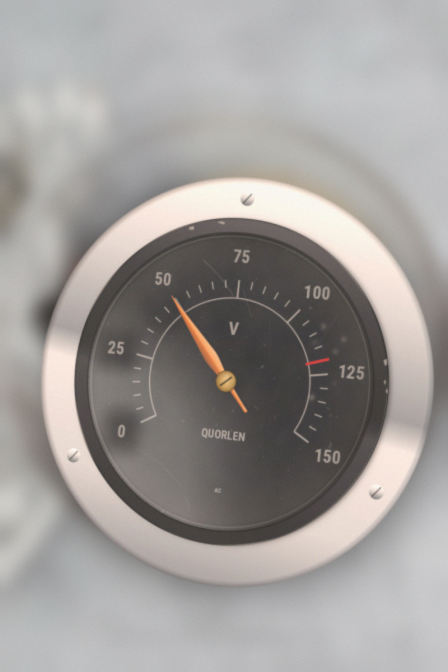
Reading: 50,V
